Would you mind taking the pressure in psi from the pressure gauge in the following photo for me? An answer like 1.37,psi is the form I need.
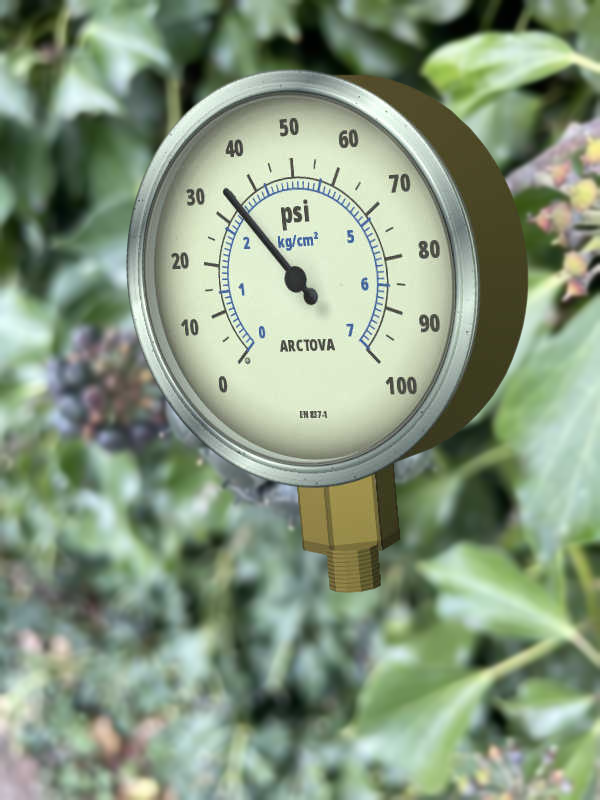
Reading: 35,psi
